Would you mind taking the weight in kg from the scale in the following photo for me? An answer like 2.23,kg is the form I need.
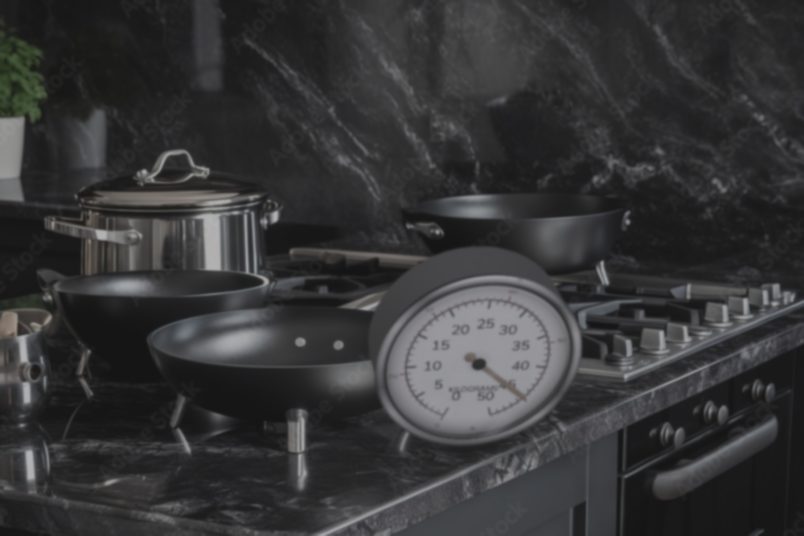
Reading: 45,kg
